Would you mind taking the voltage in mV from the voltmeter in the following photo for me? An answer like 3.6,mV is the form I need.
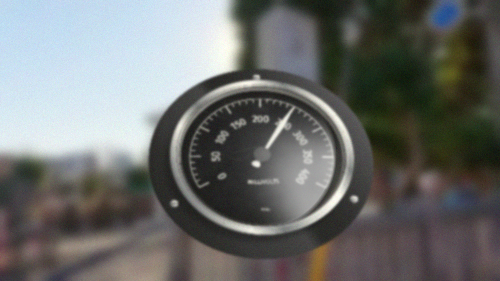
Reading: 250,mV
